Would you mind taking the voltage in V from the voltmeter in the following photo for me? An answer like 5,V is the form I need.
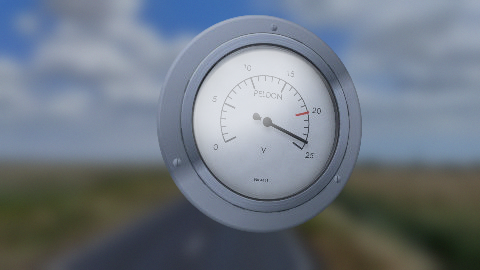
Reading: 24,V
